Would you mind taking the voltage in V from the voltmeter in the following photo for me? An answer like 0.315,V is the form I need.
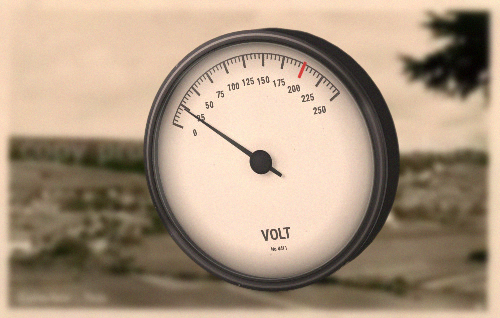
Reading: 25,V
